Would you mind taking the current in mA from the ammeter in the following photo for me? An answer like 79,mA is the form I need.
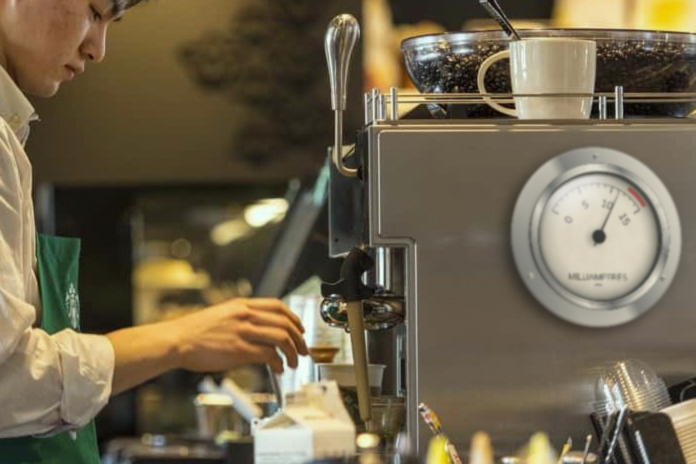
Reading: 11,mA
